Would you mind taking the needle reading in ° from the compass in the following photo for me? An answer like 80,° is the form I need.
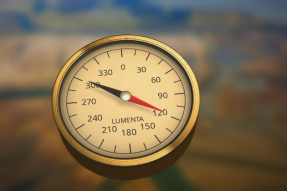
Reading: 120,°
